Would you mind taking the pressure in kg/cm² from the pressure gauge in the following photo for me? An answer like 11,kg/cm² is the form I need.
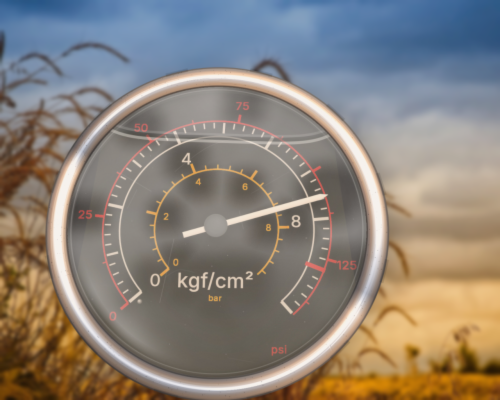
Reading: 7.6,kg/cm²
